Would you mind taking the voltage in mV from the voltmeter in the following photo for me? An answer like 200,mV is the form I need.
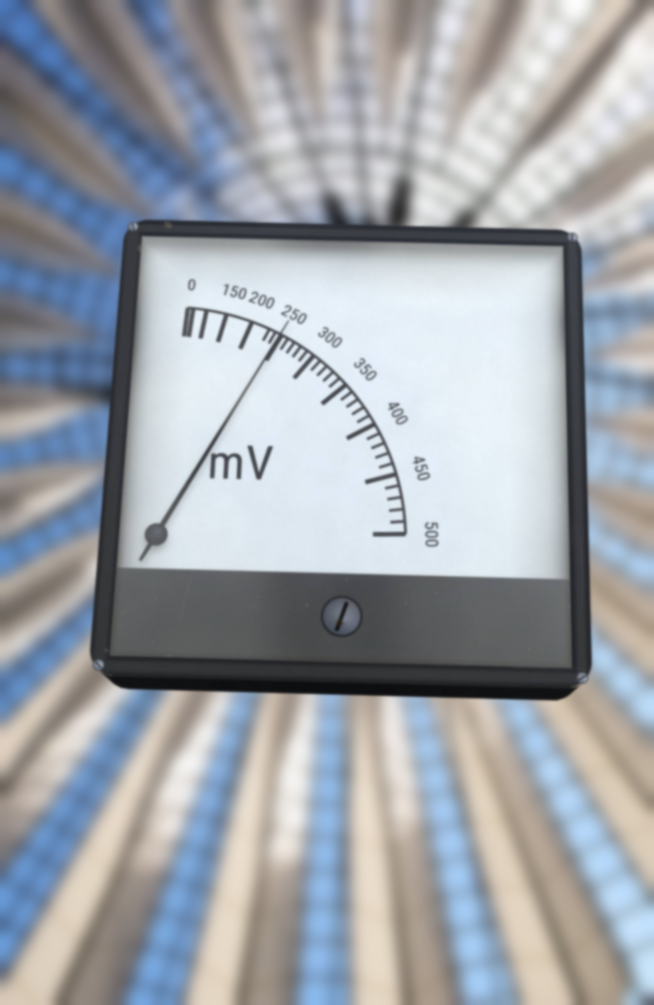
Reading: 250,mV
